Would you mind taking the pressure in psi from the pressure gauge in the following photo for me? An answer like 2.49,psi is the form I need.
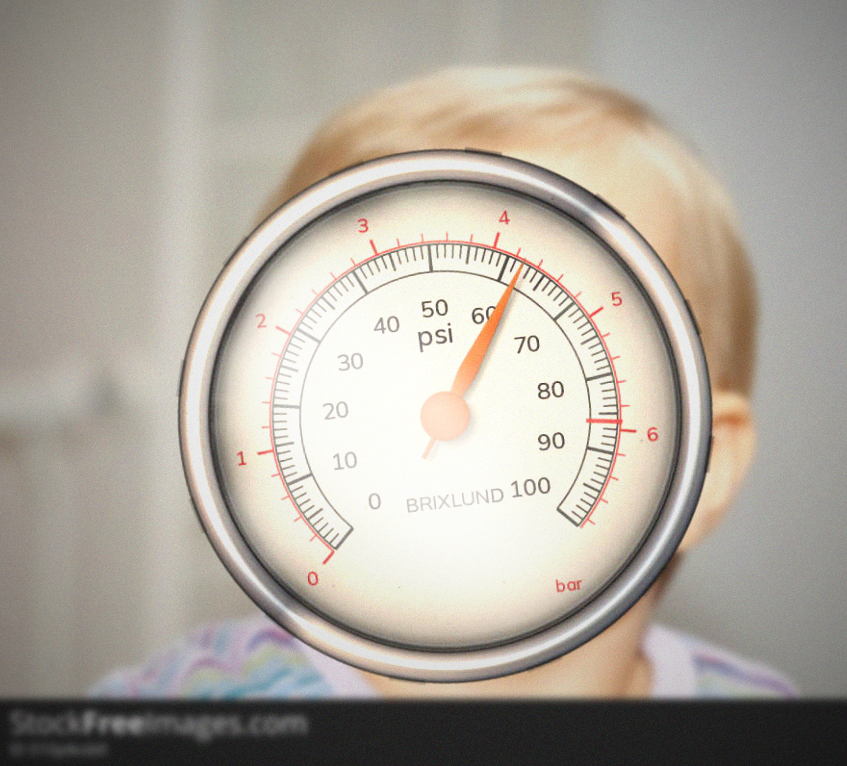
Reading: 62,psi
